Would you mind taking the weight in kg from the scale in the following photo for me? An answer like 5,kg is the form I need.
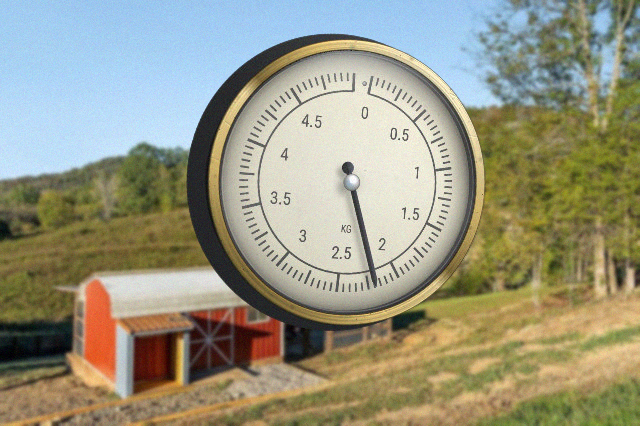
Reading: 2.2,kg
